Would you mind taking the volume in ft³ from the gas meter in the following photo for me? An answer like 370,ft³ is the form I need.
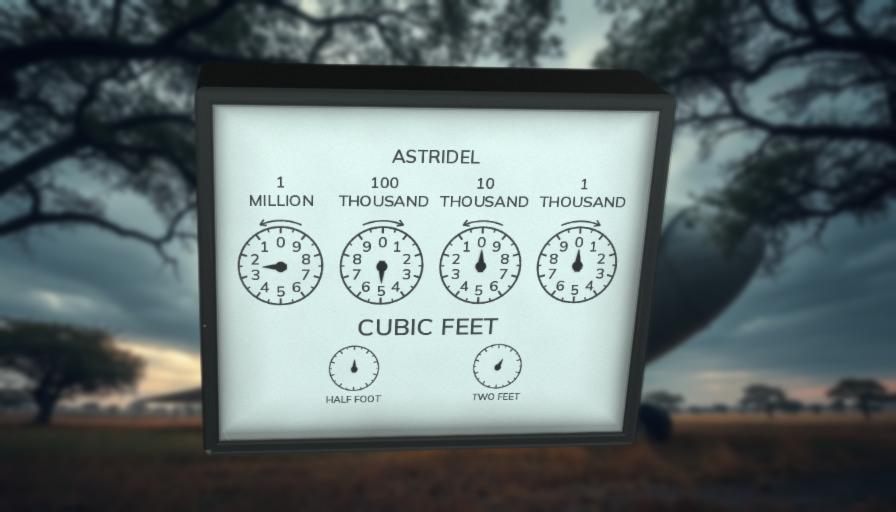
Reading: 250000,ft³
